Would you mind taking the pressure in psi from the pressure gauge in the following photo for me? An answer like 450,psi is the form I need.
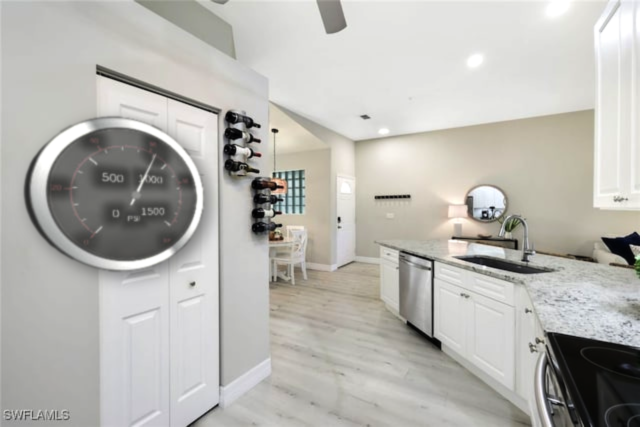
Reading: 900,psi
